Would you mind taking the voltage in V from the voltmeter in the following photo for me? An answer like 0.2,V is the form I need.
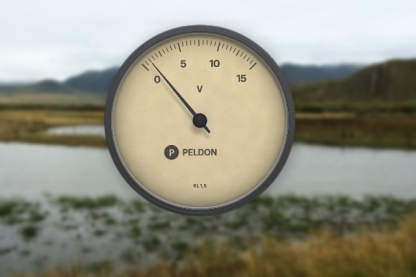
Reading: 1,V
